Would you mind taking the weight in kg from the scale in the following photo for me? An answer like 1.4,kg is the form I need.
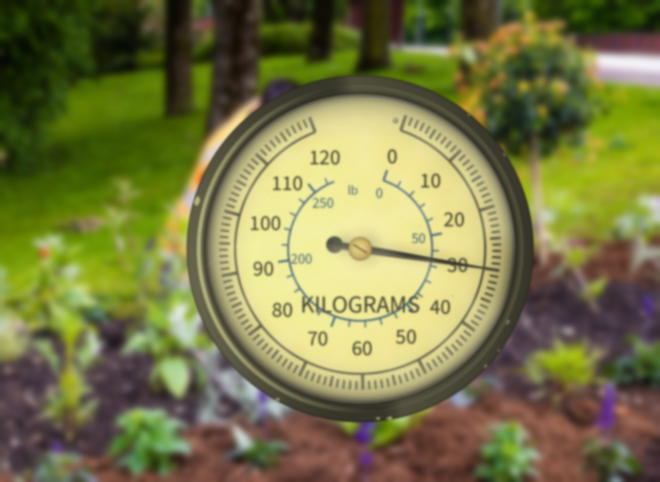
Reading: 30,kg
